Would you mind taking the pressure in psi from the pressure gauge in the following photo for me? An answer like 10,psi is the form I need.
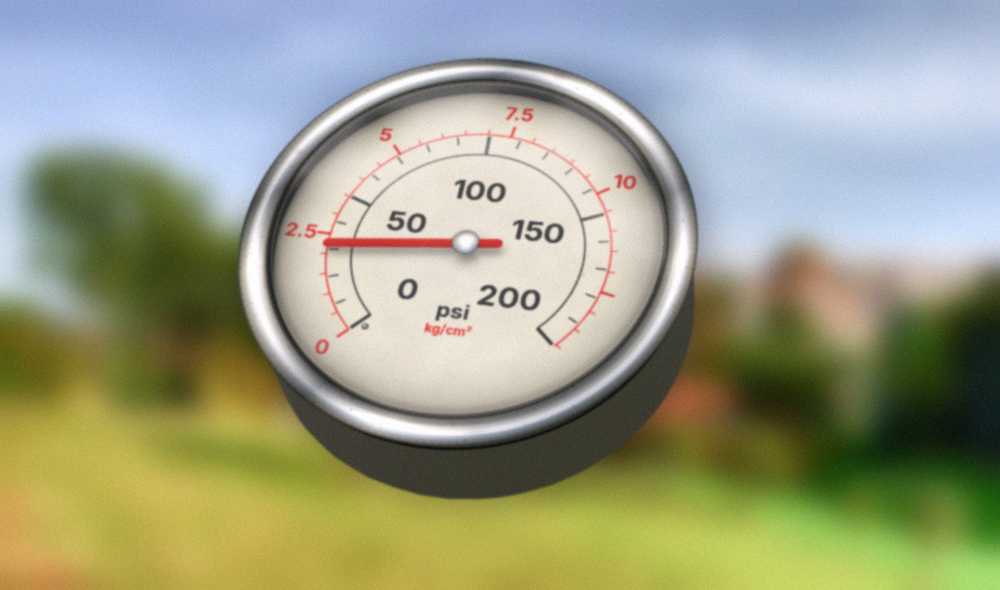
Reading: 30,psi
